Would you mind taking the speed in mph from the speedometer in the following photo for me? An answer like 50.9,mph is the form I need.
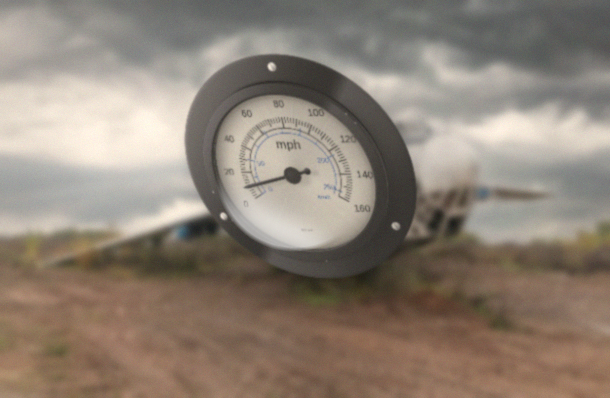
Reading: 10,mph
